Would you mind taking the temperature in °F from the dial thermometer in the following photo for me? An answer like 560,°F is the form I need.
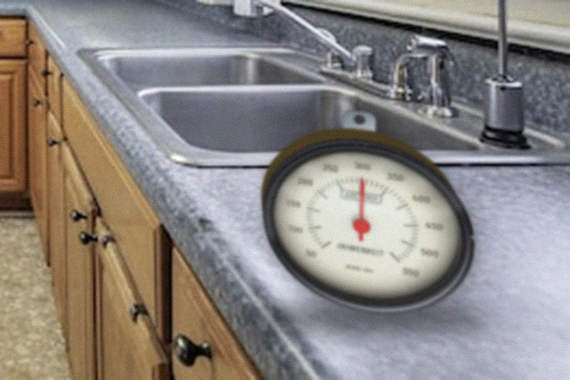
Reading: 300,°F
